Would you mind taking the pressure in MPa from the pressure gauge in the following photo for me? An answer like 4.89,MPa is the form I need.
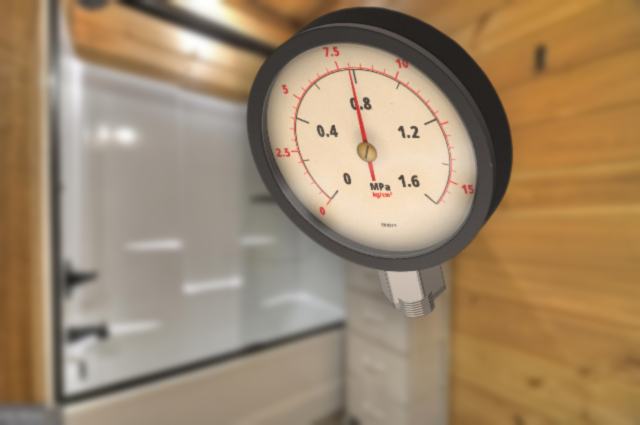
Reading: 0.8,MPa
